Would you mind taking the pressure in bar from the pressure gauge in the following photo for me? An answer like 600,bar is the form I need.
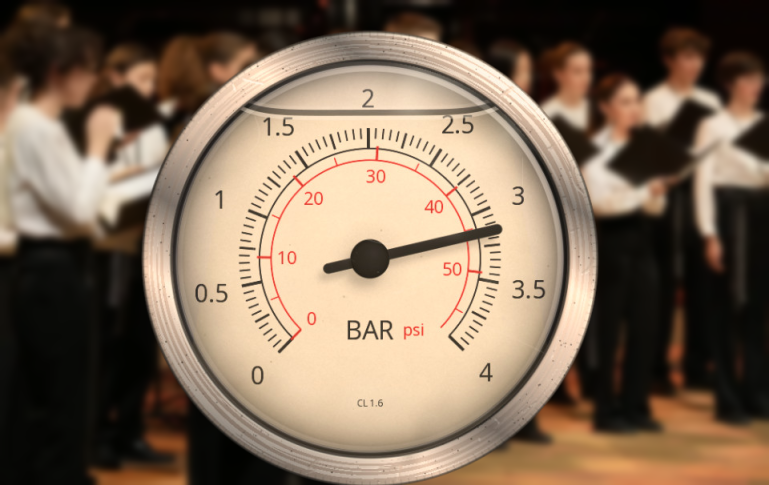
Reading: 3.15,bar
